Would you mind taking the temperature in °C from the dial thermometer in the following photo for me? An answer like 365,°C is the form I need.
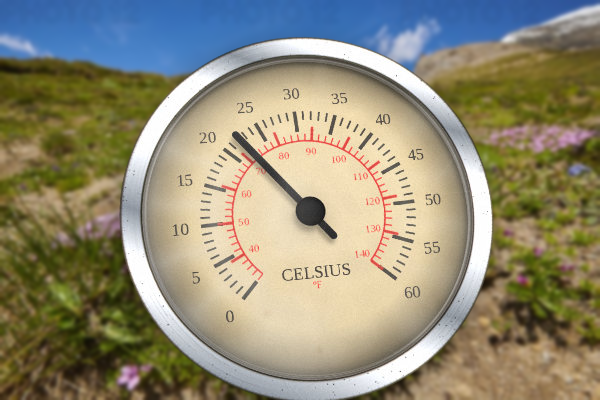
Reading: 22,°C
